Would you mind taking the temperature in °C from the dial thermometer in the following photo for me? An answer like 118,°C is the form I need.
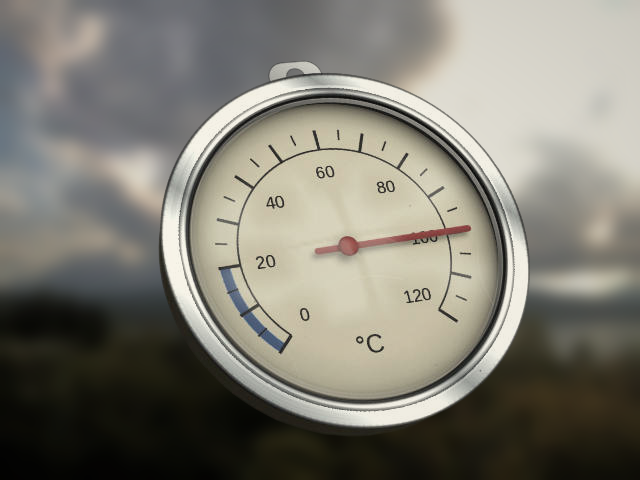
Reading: 100,°C
